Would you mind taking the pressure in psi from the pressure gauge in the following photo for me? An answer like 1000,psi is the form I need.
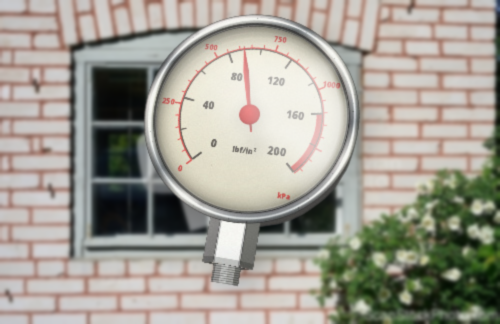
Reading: 90,psi
